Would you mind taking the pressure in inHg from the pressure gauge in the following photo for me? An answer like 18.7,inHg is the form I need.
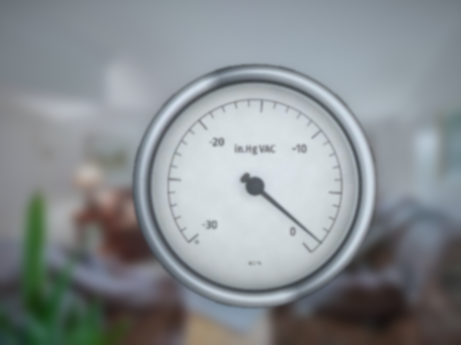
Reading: -1,inHg
